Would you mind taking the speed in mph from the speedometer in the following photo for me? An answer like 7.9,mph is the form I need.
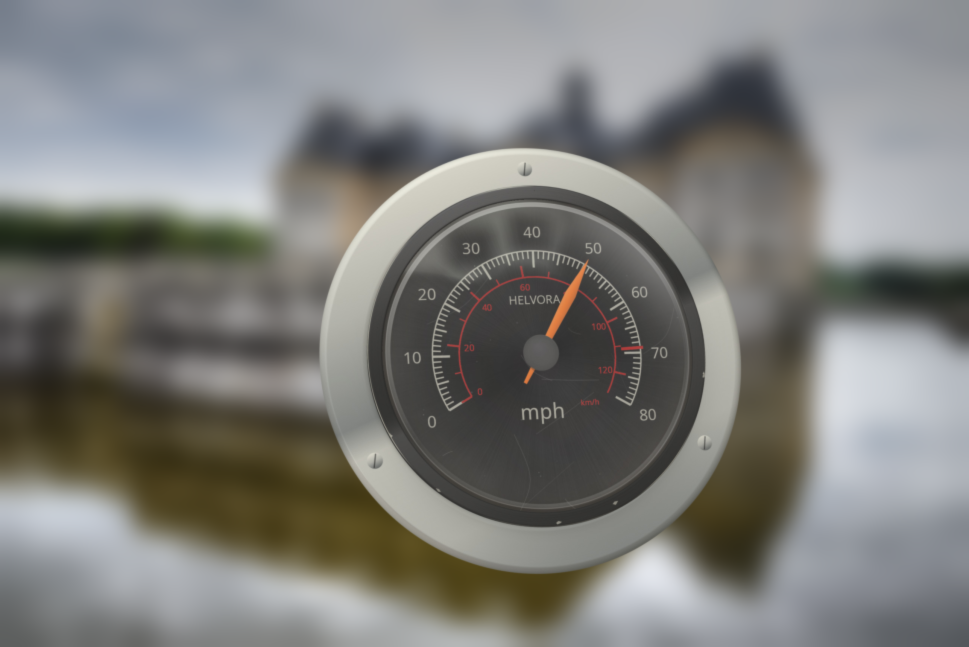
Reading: 50,mph
